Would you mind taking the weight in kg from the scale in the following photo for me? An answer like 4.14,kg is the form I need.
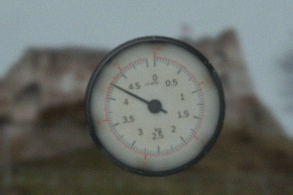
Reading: 4.25,kg
